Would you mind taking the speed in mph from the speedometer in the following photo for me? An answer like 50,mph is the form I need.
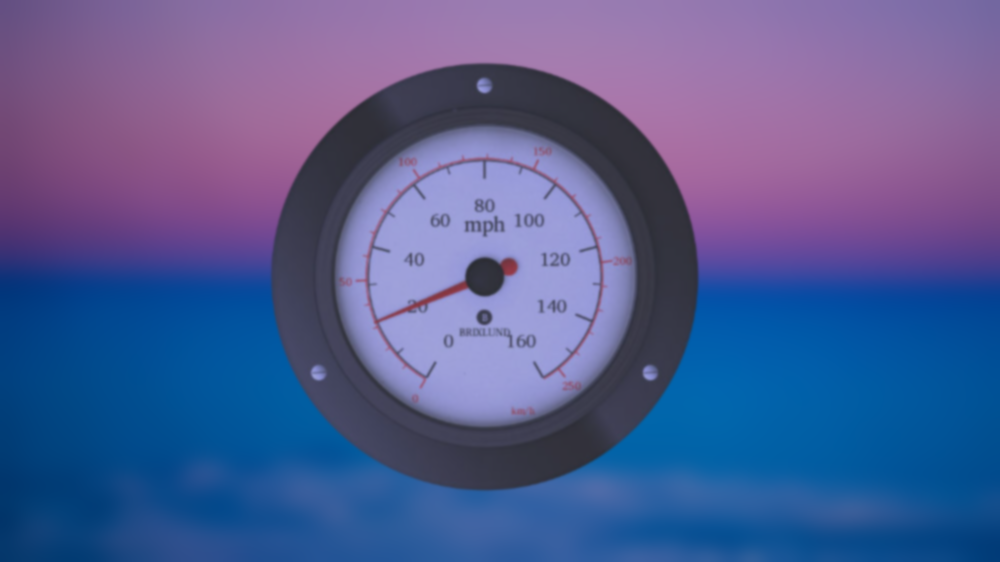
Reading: 20,mph
